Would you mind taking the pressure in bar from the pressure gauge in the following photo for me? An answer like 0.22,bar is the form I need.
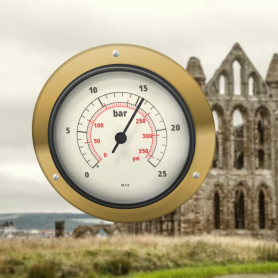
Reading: 15.5,bar
